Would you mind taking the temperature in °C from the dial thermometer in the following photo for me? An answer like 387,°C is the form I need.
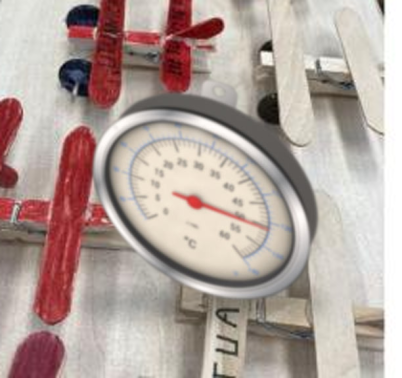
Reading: 50,°C
